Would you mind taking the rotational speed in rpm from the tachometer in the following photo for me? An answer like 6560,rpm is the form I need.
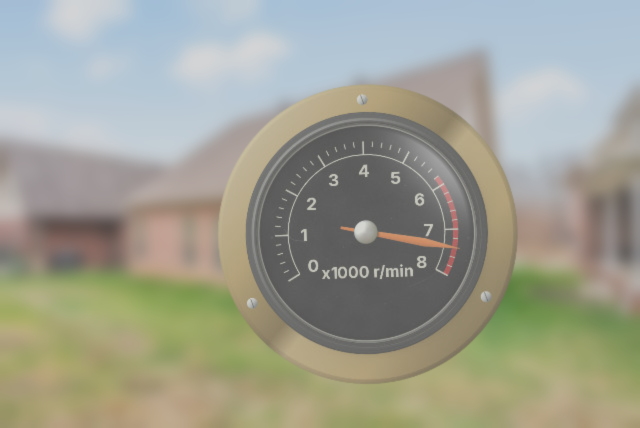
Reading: 7400,rpm
